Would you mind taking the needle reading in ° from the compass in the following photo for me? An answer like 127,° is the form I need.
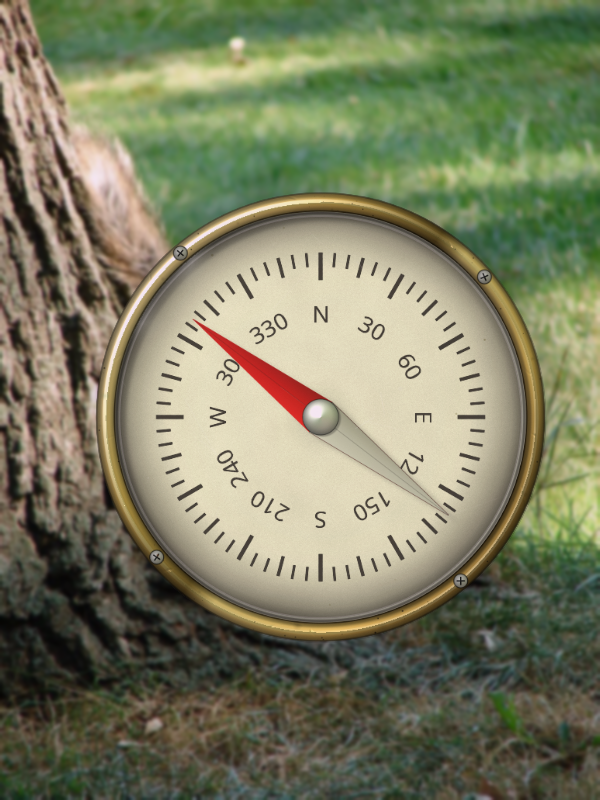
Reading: 307.5,°
